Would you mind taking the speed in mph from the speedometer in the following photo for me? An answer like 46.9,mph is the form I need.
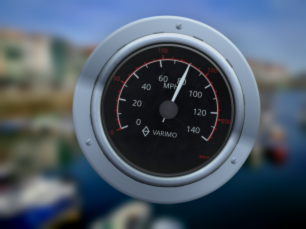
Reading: 80,mph
